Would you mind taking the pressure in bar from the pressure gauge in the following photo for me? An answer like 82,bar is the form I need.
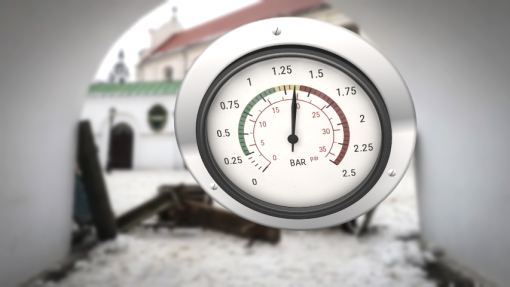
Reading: 1.35,bar
